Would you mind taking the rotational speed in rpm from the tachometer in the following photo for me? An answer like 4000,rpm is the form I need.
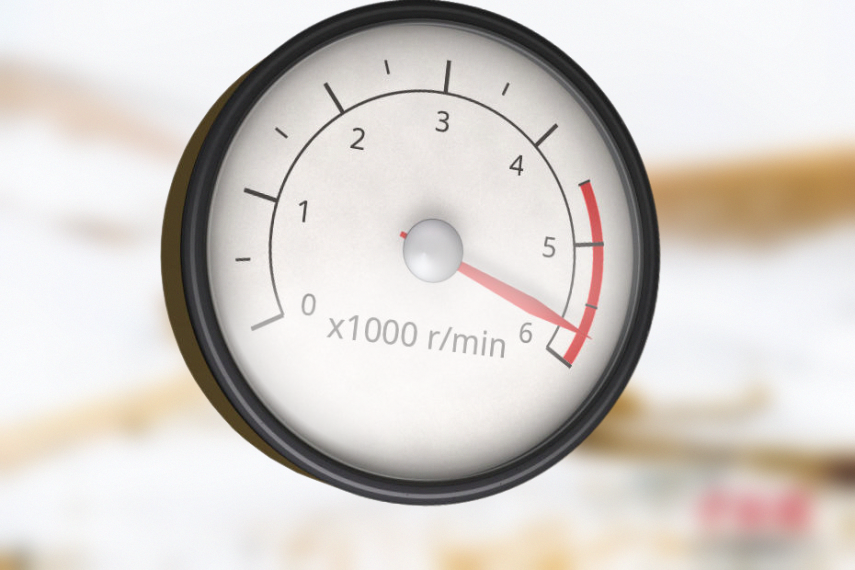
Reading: 5750,rpm
